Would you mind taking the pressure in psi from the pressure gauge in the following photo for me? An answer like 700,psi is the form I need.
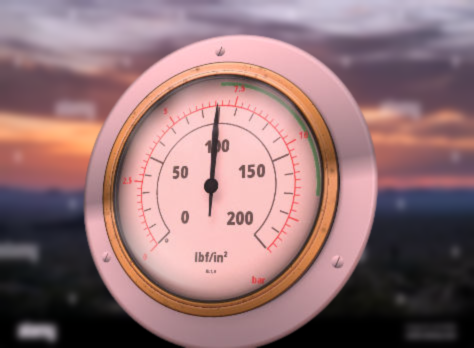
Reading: 100,psi
